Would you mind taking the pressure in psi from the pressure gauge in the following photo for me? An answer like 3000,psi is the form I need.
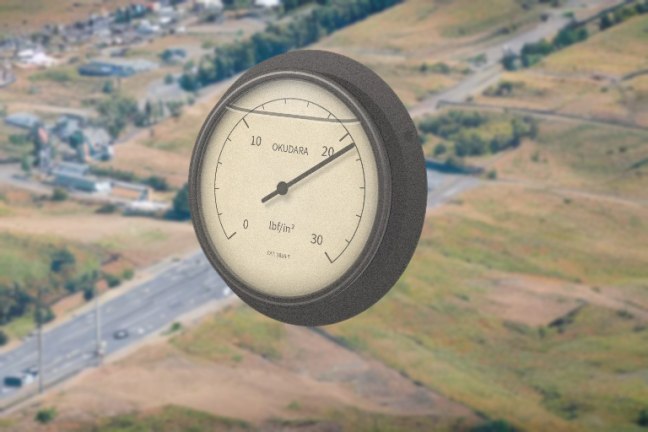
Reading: 21,psi
